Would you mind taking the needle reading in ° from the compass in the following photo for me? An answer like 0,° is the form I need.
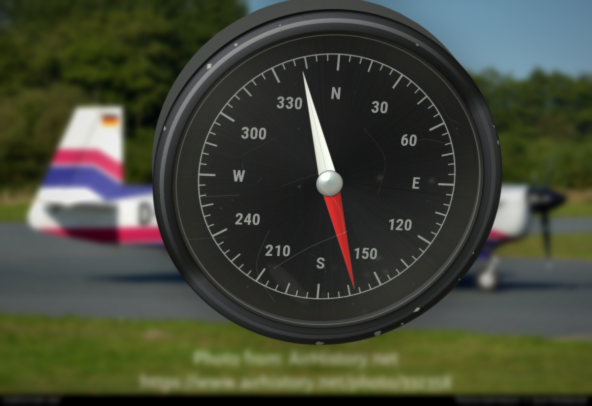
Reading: 162.5,°
